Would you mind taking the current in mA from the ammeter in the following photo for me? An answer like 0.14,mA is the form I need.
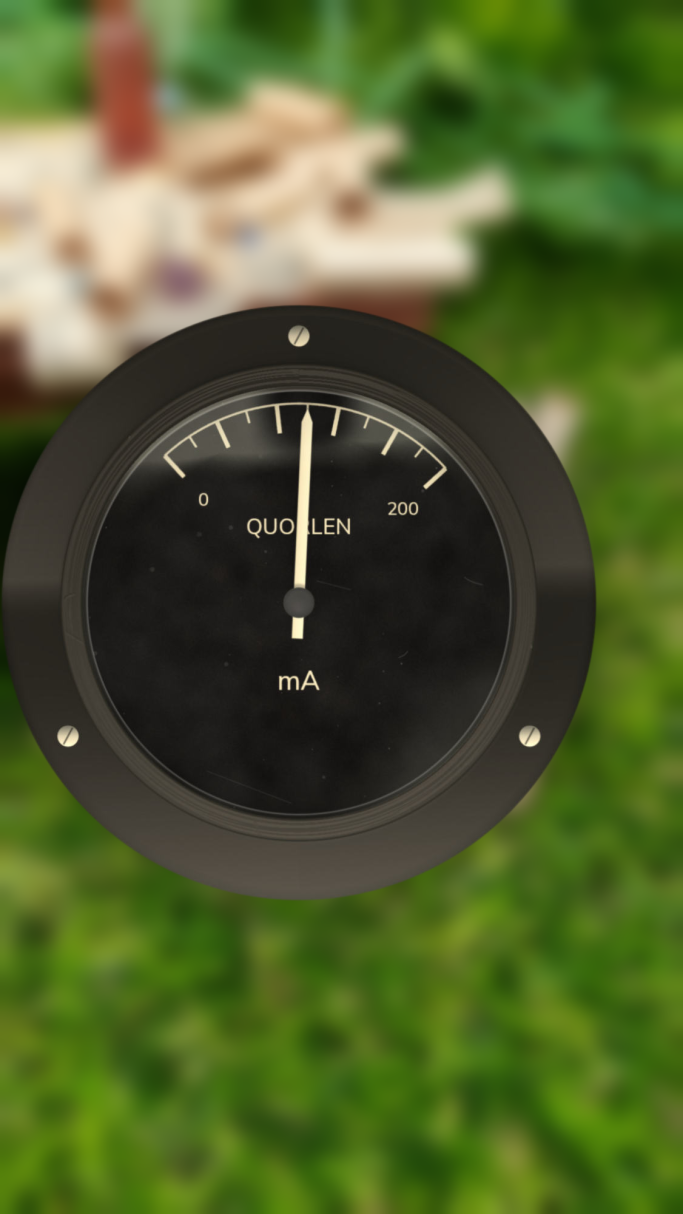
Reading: 100,mA
